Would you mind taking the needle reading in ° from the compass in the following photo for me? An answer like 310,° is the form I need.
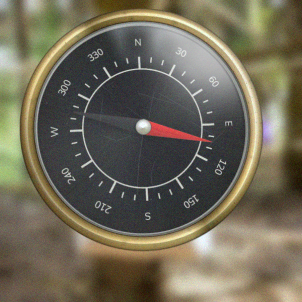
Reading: 105,°
